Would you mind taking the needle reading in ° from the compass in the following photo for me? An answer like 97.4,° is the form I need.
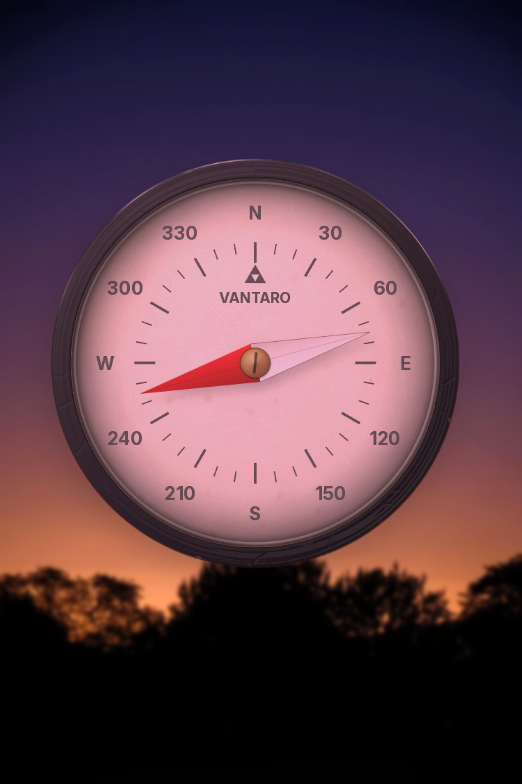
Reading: 255,°
